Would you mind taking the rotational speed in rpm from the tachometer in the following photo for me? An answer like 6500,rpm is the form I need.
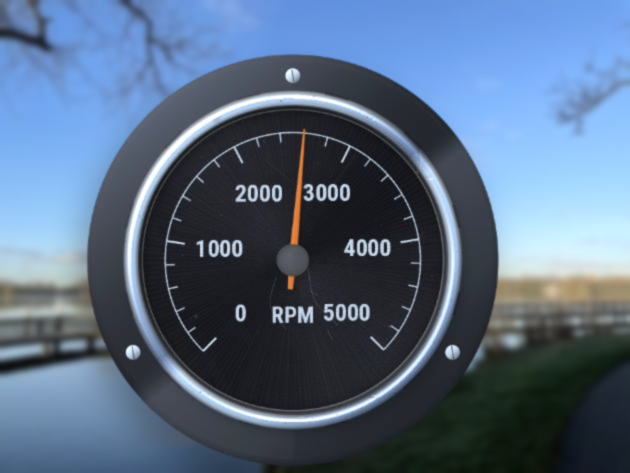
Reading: 2600,rpm
